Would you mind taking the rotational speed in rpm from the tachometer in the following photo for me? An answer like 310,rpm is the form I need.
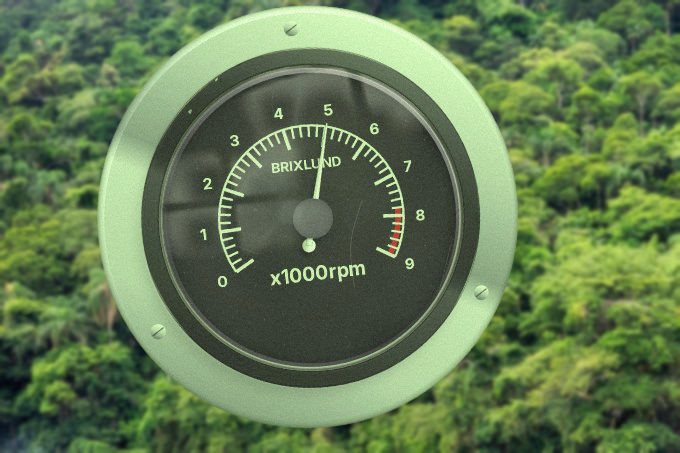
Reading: 5000,rpm
